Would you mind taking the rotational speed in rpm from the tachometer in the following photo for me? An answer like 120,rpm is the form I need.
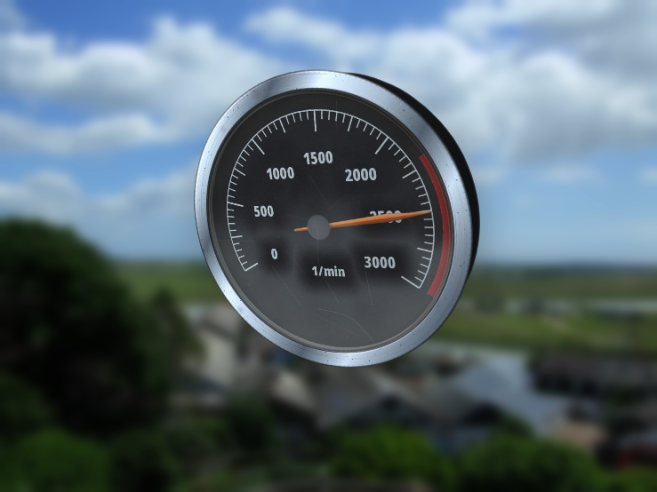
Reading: 2500,rpm
